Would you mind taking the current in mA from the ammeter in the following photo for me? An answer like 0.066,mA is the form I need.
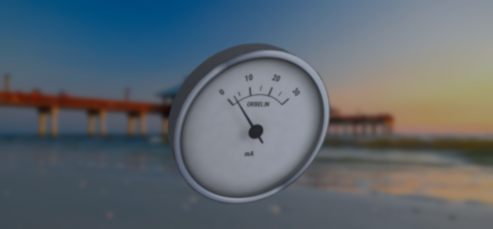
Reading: 2.5,mA
